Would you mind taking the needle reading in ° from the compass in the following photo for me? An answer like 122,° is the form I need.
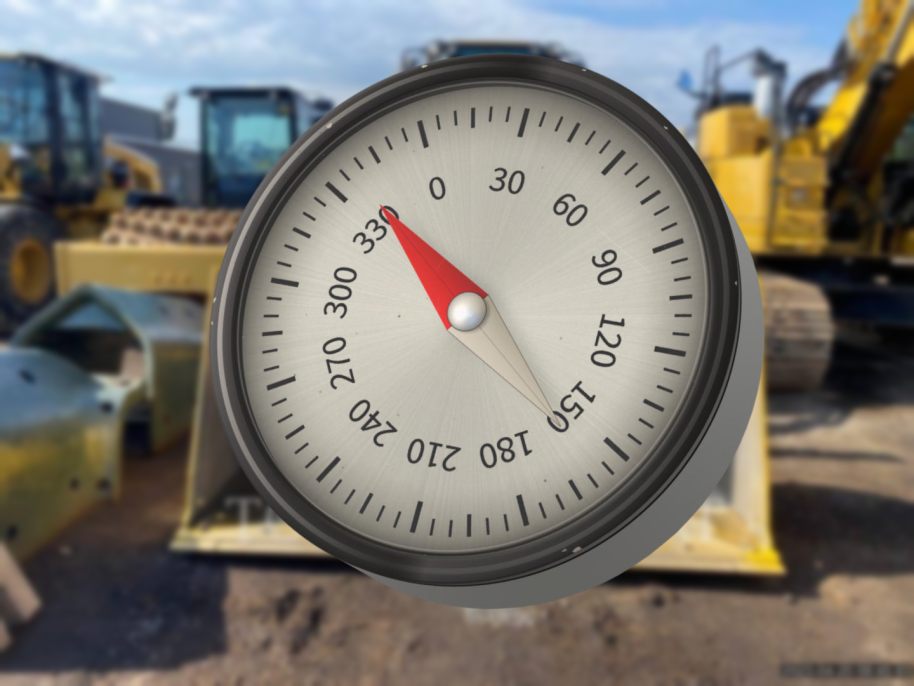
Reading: 337.5,°
